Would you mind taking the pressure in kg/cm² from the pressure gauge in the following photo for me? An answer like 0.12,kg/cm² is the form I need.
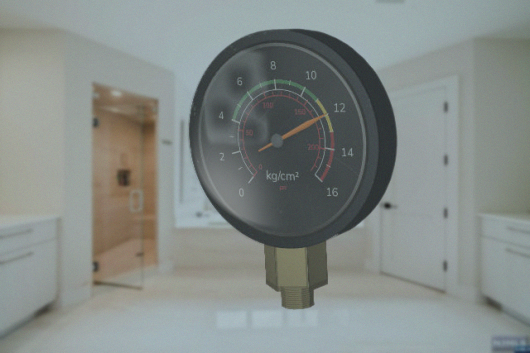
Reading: 12,kg/cm²
